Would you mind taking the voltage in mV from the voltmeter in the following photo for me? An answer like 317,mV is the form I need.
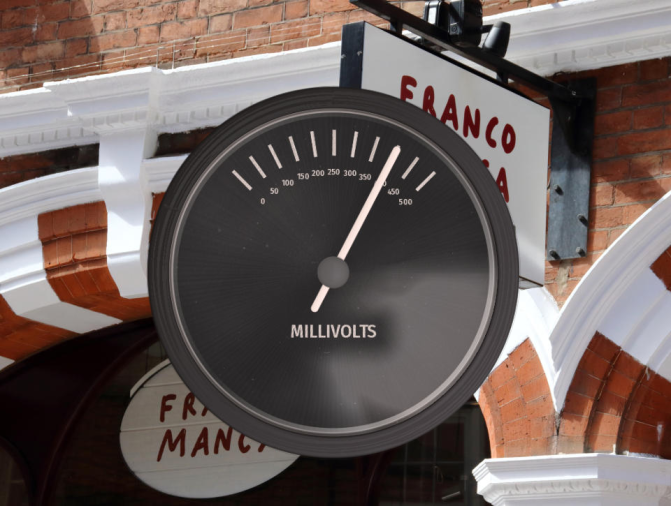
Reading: 400,mV
